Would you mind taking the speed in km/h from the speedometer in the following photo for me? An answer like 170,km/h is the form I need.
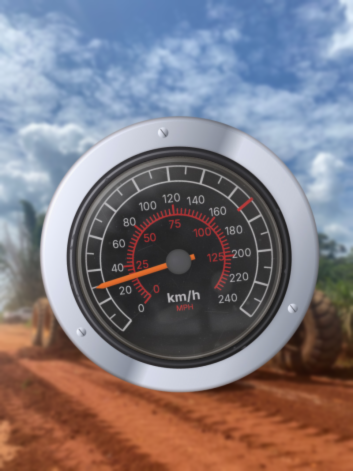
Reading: 30,km/h
